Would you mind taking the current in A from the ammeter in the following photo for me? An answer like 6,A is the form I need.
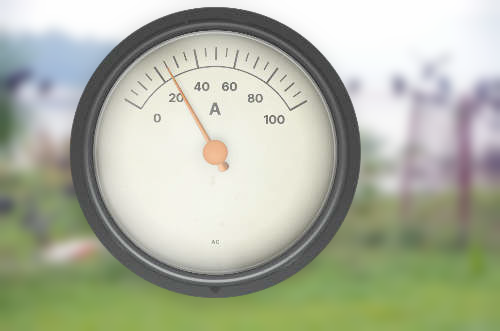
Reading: 25,A
